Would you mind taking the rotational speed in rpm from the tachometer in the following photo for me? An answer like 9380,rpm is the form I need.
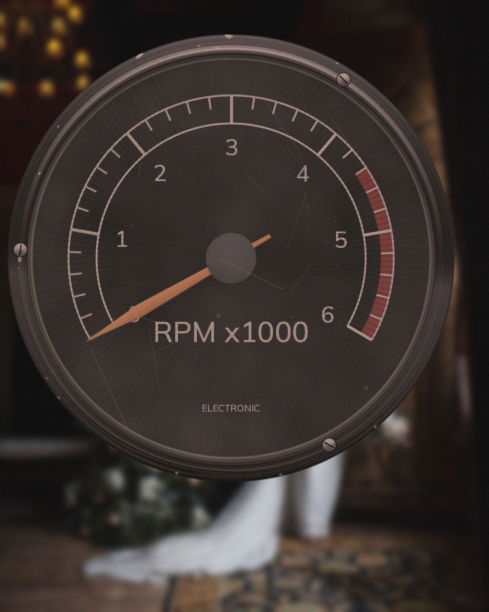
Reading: 0,rpm
